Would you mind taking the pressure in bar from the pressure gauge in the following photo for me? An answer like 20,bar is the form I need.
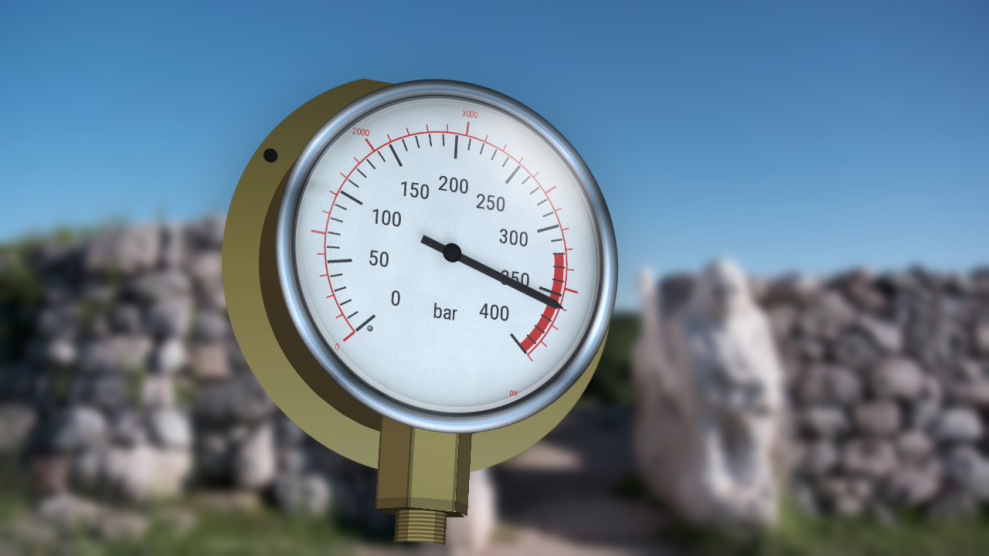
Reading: 360,bar
